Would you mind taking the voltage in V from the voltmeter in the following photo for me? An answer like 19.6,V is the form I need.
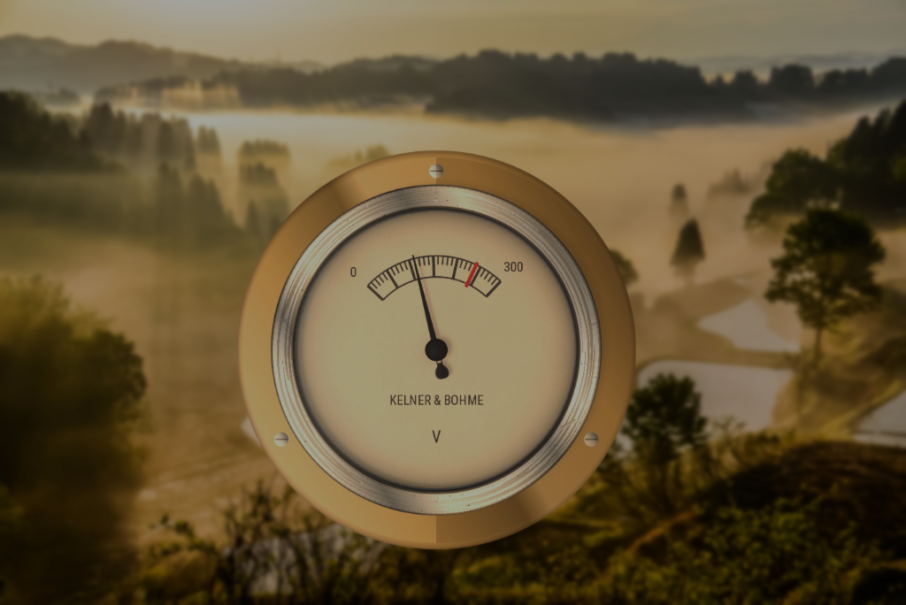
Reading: 110,V
